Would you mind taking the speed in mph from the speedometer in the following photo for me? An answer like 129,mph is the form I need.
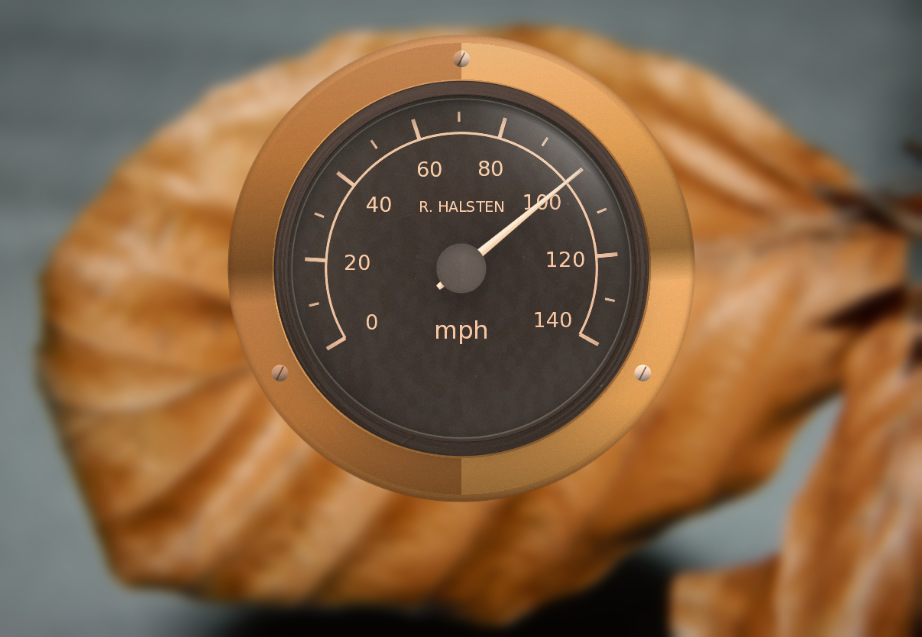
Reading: 100,mph
